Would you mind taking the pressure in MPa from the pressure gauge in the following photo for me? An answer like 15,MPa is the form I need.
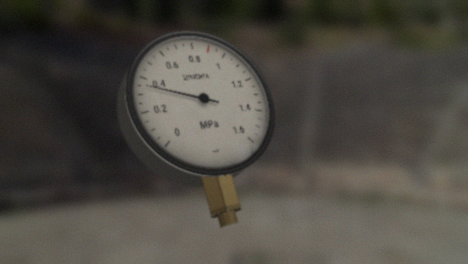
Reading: 0.35,MPa
